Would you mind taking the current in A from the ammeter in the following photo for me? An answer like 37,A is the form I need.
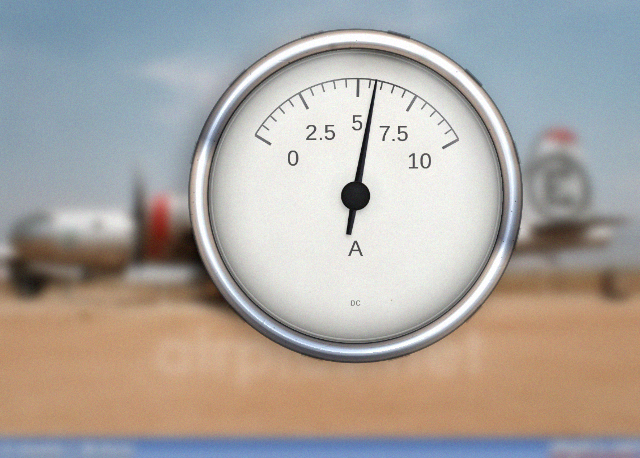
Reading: 5.75,A
